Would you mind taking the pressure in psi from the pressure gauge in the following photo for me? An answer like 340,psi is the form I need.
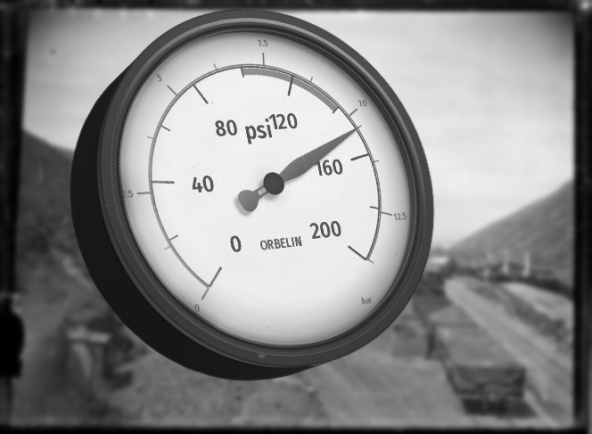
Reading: 150,psi
